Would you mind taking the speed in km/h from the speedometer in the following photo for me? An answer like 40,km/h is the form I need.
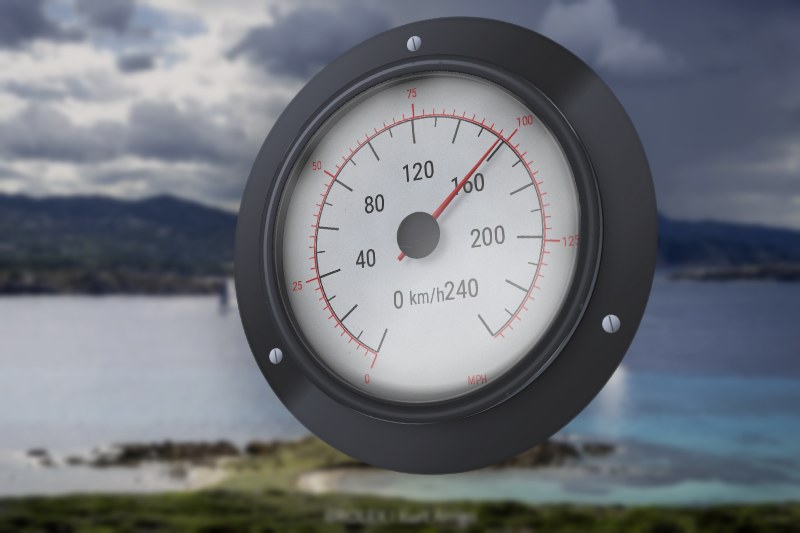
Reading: 160,km/h
